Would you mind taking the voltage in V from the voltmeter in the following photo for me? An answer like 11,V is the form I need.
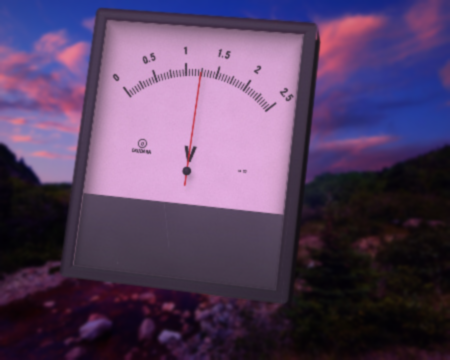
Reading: 1.25,V
